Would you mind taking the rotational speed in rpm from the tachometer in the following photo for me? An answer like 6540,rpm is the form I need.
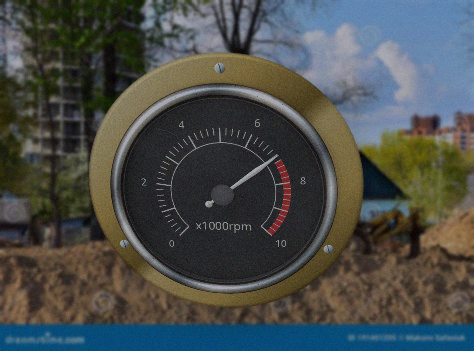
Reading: 7000,rpm
